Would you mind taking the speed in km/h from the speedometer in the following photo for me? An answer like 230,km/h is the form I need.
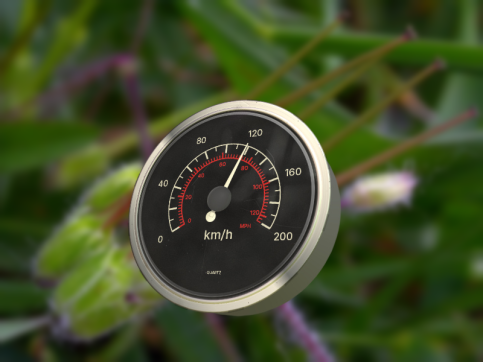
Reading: 120,km/h
